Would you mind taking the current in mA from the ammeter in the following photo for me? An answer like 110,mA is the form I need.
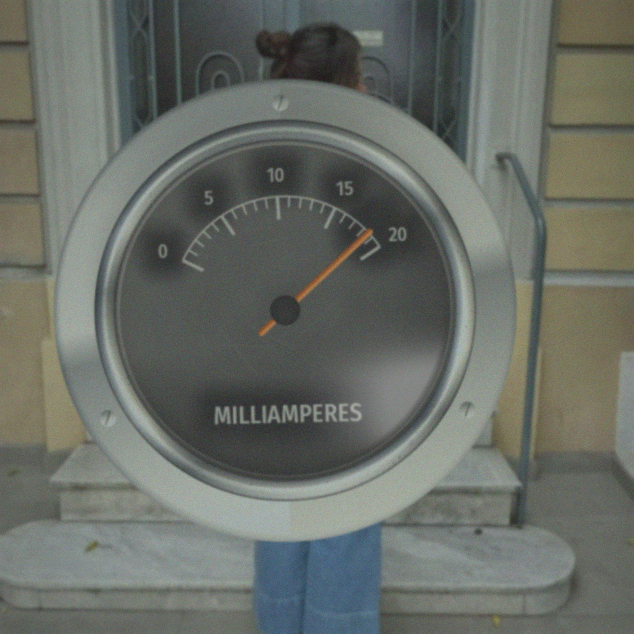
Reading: 18.5,mA
